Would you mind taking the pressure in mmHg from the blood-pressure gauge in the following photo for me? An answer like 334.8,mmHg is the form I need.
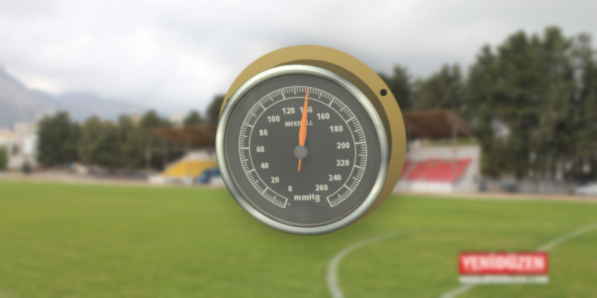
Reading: 140,mmHg
